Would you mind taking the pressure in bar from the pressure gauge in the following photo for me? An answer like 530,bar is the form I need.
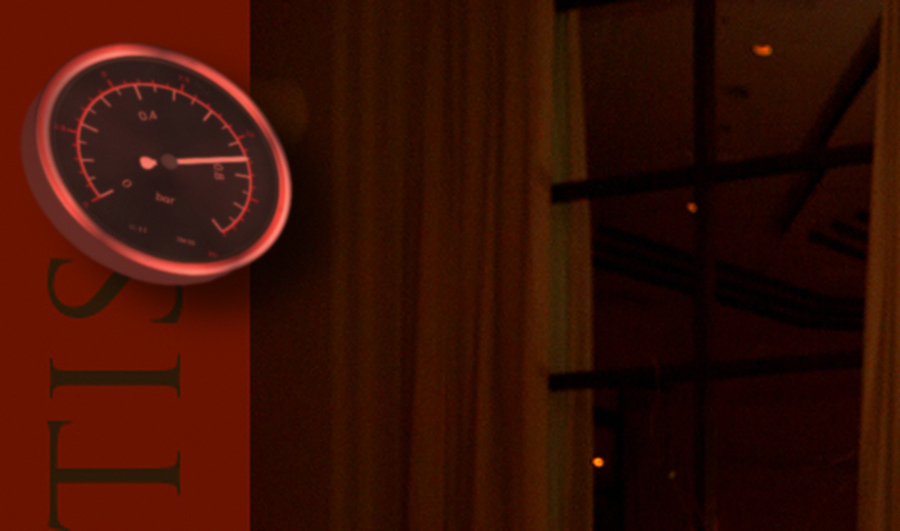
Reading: 0.75,bar
